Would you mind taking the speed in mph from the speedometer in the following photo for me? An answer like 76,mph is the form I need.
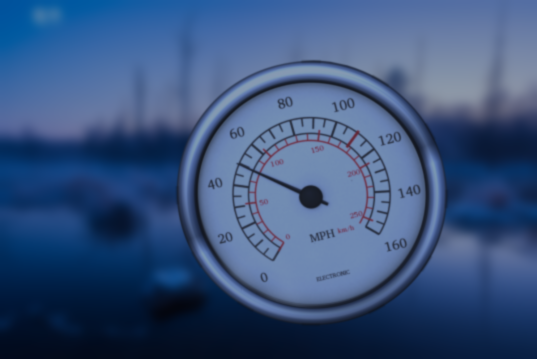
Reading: 50,mph
